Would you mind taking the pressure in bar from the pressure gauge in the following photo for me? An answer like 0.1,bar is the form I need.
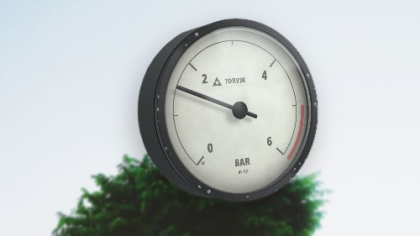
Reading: 1.5,bar
